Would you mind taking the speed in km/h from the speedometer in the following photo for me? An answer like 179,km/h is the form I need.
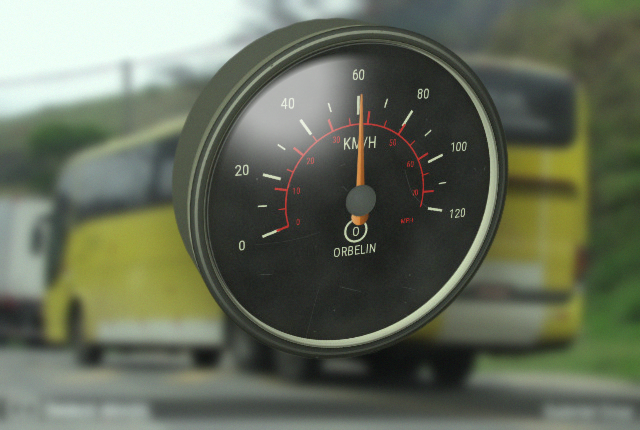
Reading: 60,km/h
